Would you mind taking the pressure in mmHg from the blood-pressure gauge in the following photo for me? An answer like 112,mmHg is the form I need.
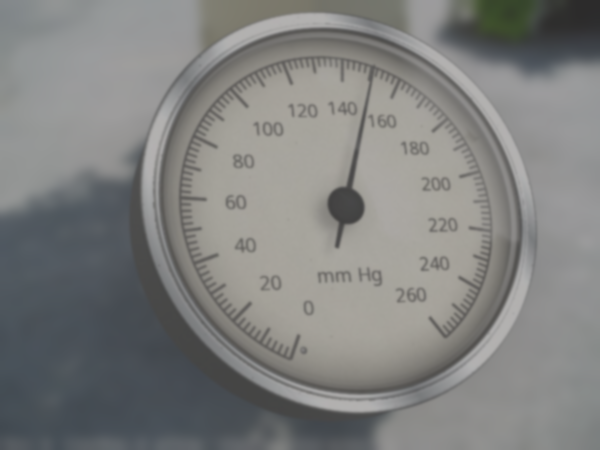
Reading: 150,mmHg
